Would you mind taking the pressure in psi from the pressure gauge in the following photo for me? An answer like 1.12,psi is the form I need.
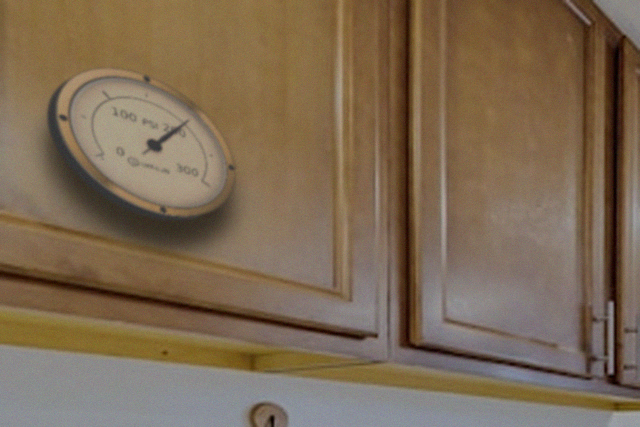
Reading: 200,psi
